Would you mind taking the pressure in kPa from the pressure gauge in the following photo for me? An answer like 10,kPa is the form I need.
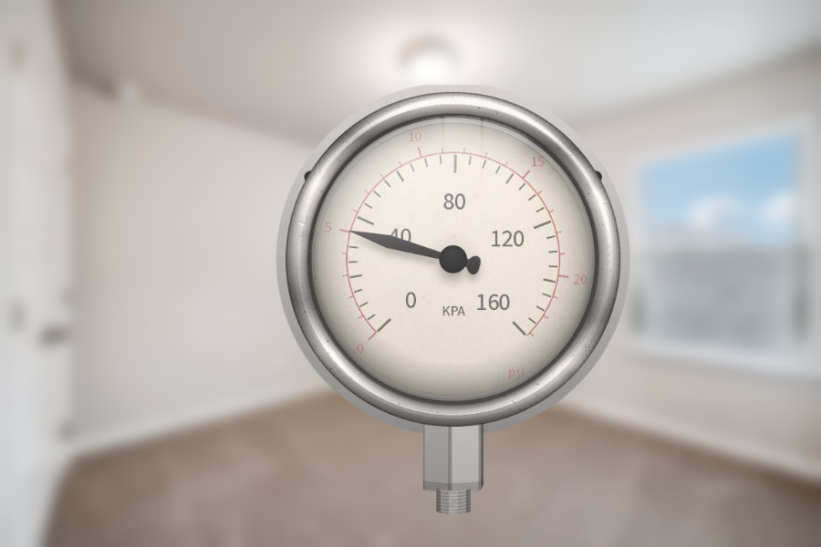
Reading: 35,kPa
